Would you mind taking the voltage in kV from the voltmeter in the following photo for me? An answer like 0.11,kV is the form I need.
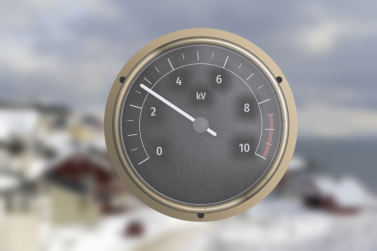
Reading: 2.75,kV
